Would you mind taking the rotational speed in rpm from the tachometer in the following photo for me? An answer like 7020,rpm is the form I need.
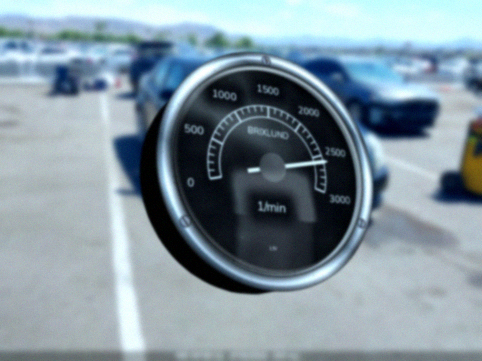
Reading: 2600,rpm
